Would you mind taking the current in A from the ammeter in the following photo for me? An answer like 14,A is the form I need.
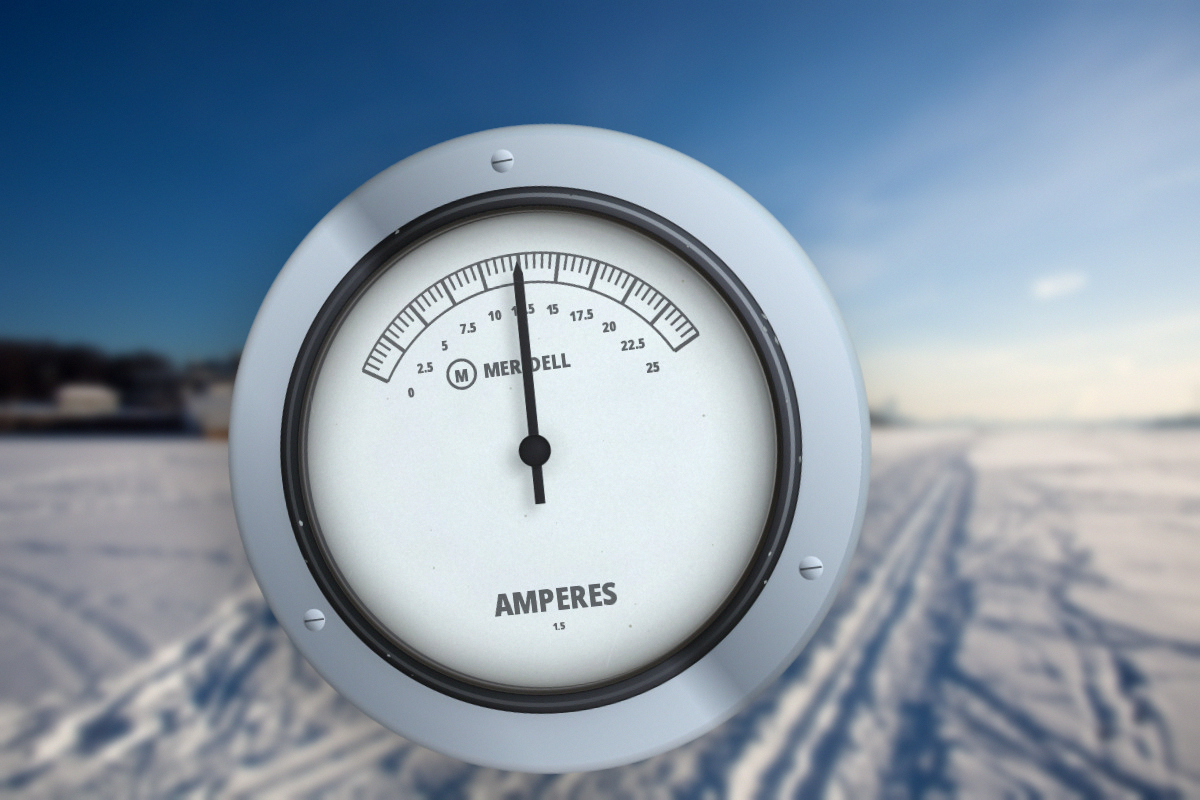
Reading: 12.5,A
